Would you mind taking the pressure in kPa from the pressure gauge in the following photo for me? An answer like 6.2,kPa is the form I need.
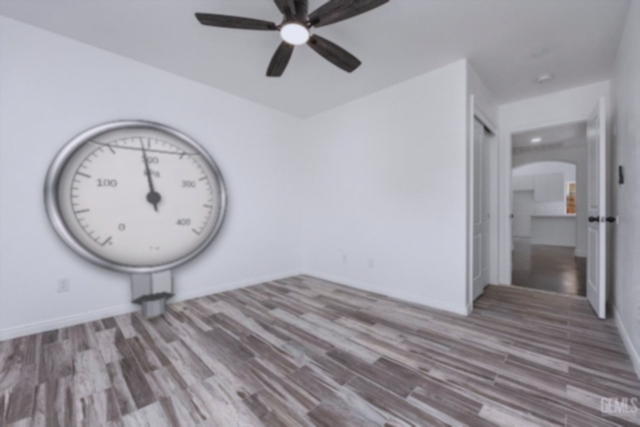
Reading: 190,kPa
